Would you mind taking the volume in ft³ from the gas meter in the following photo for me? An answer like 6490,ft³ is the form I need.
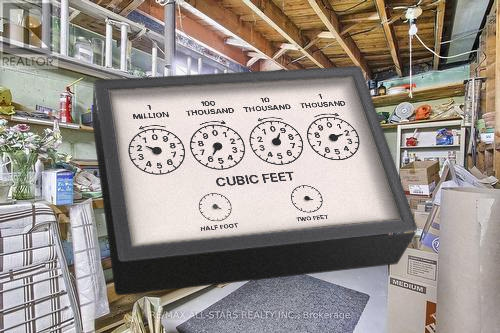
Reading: 159200,ft³
